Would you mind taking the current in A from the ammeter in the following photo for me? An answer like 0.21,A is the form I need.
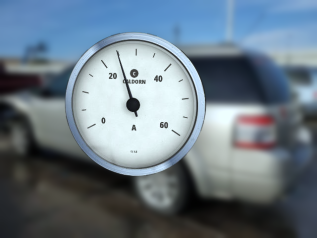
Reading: 25,A
